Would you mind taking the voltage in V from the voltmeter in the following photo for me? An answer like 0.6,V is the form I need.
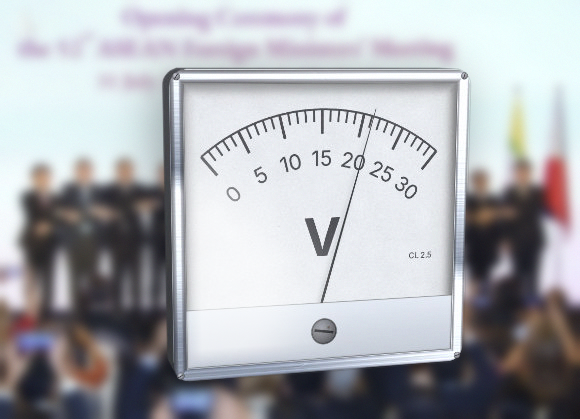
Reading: 21,V
